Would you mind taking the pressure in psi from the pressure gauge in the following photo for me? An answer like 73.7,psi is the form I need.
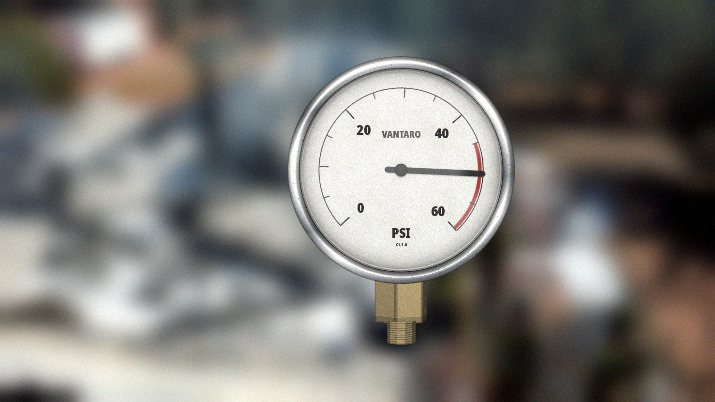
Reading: 50,psi
